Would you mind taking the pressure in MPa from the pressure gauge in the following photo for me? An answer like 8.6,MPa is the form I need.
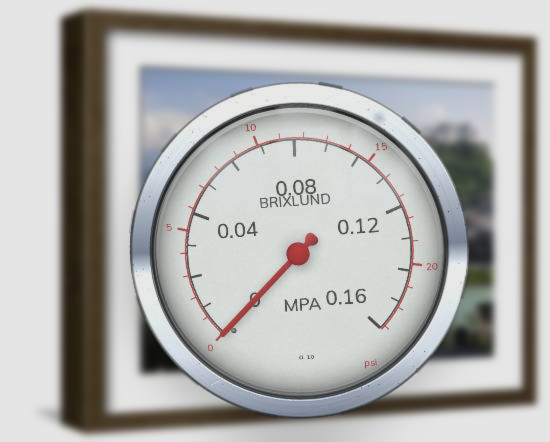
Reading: 0,MPa
